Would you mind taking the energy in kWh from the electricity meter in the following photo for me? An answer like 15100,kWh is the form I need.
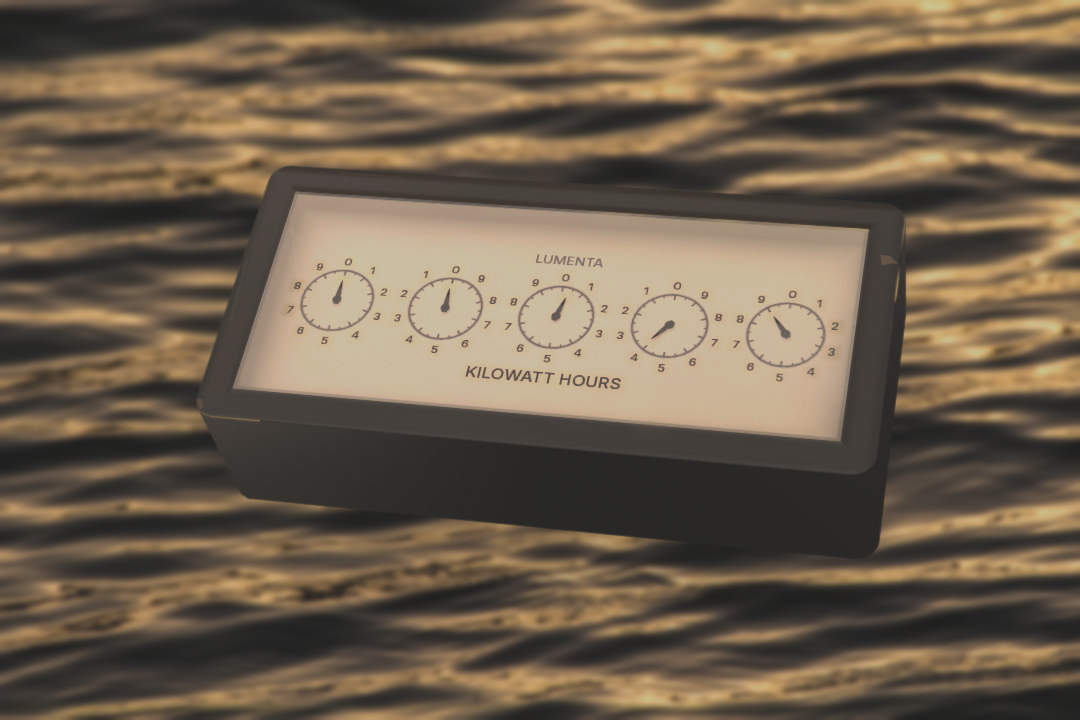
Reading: 39,kWh
